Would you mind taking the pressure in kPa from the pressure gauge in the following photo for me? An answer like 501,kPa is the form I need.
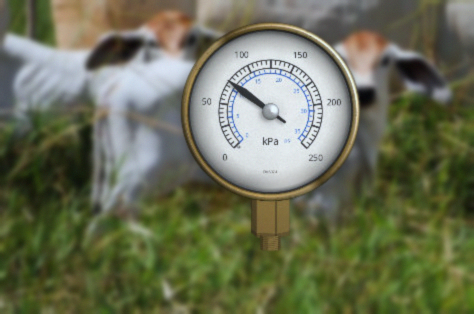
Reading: 75,kPa
